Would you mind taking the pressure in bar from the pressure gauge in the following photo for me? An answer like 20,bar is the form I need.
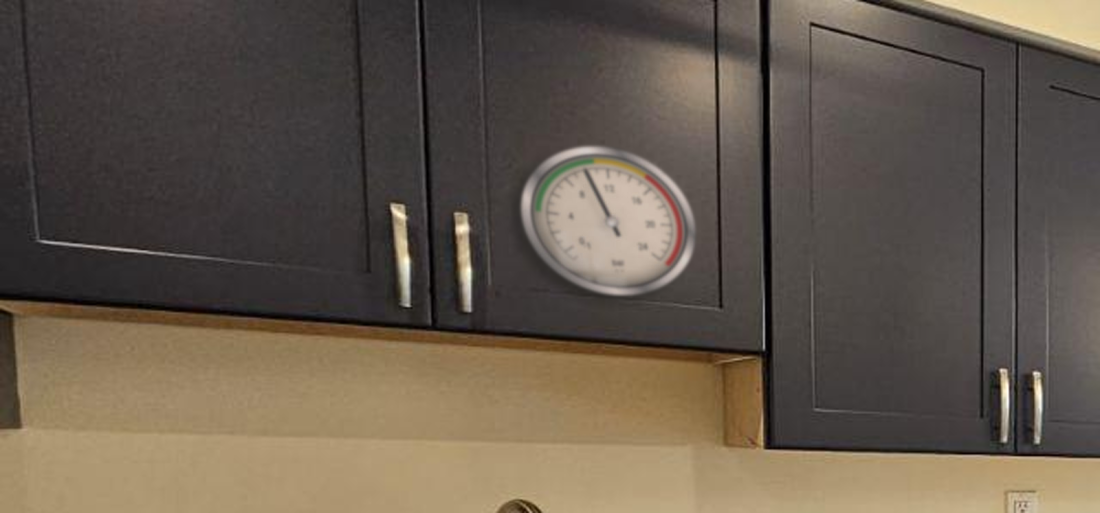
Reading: 10,bar
